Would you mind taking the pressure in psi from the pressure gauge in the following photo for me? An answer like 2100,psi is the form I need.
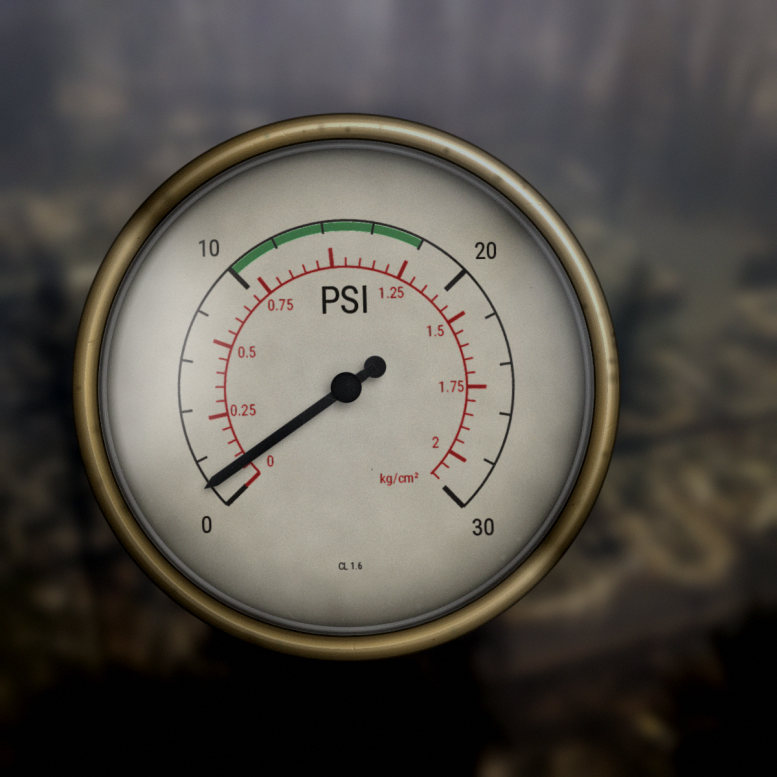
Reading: 1,psi
